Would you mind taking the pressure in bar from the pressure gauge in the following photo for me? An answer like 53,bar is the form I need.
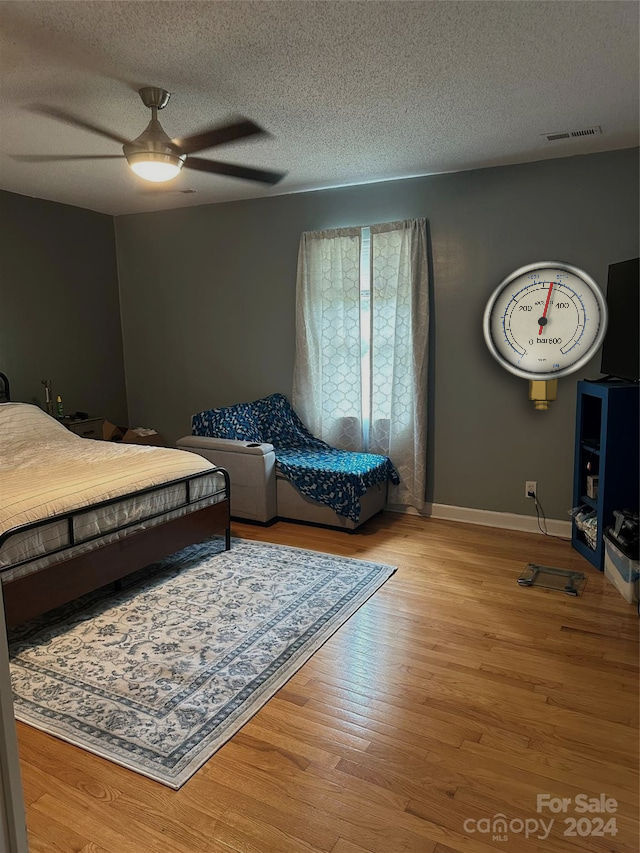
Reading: 325,bar
